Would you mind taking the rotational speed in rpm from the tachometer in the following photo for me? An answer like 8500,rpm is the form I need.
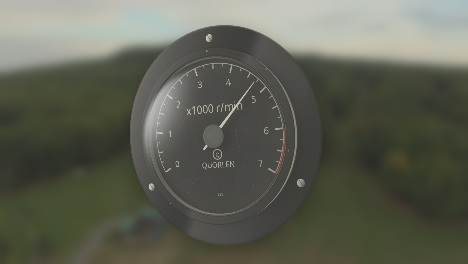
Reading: 4750,rpm
